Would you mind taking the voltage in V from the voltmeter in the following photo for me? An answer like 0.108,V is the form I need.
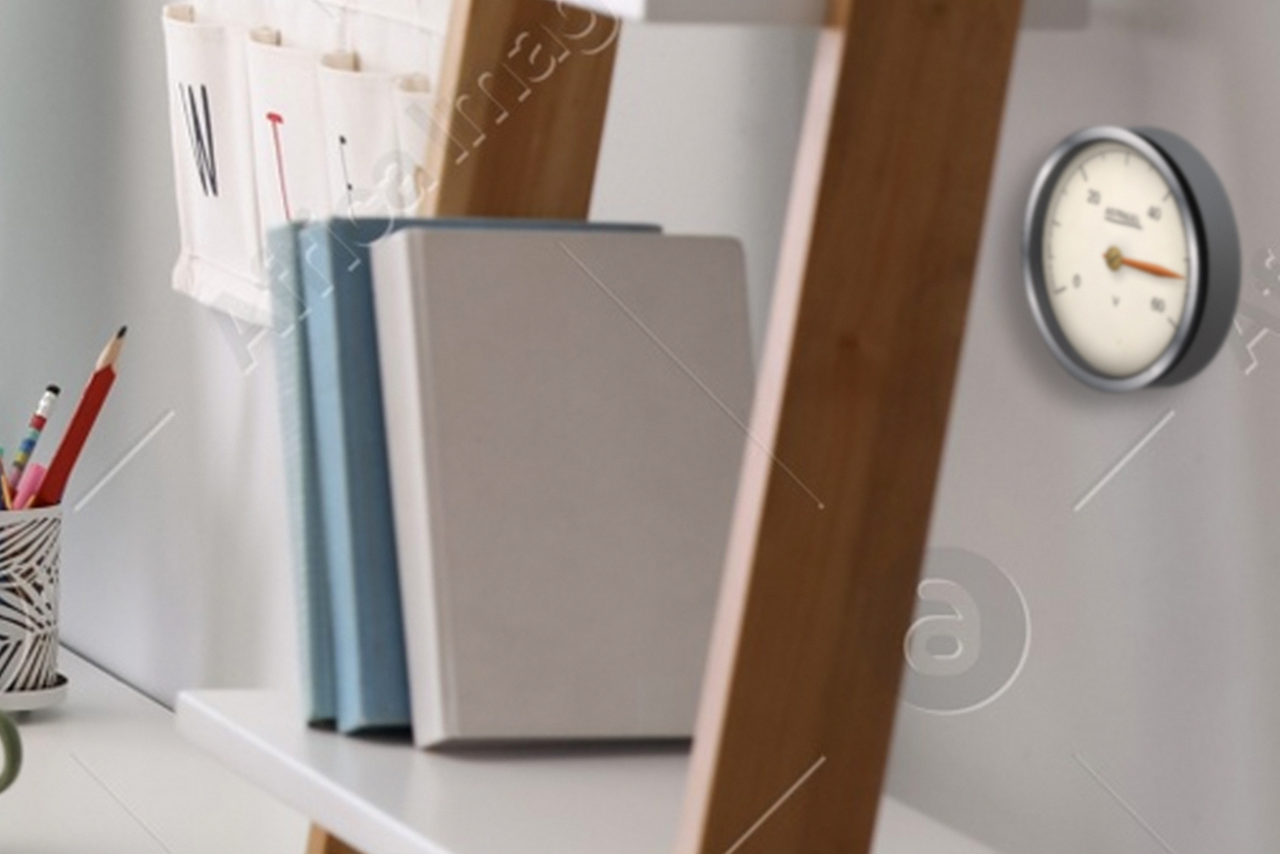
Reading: 52.5,V
